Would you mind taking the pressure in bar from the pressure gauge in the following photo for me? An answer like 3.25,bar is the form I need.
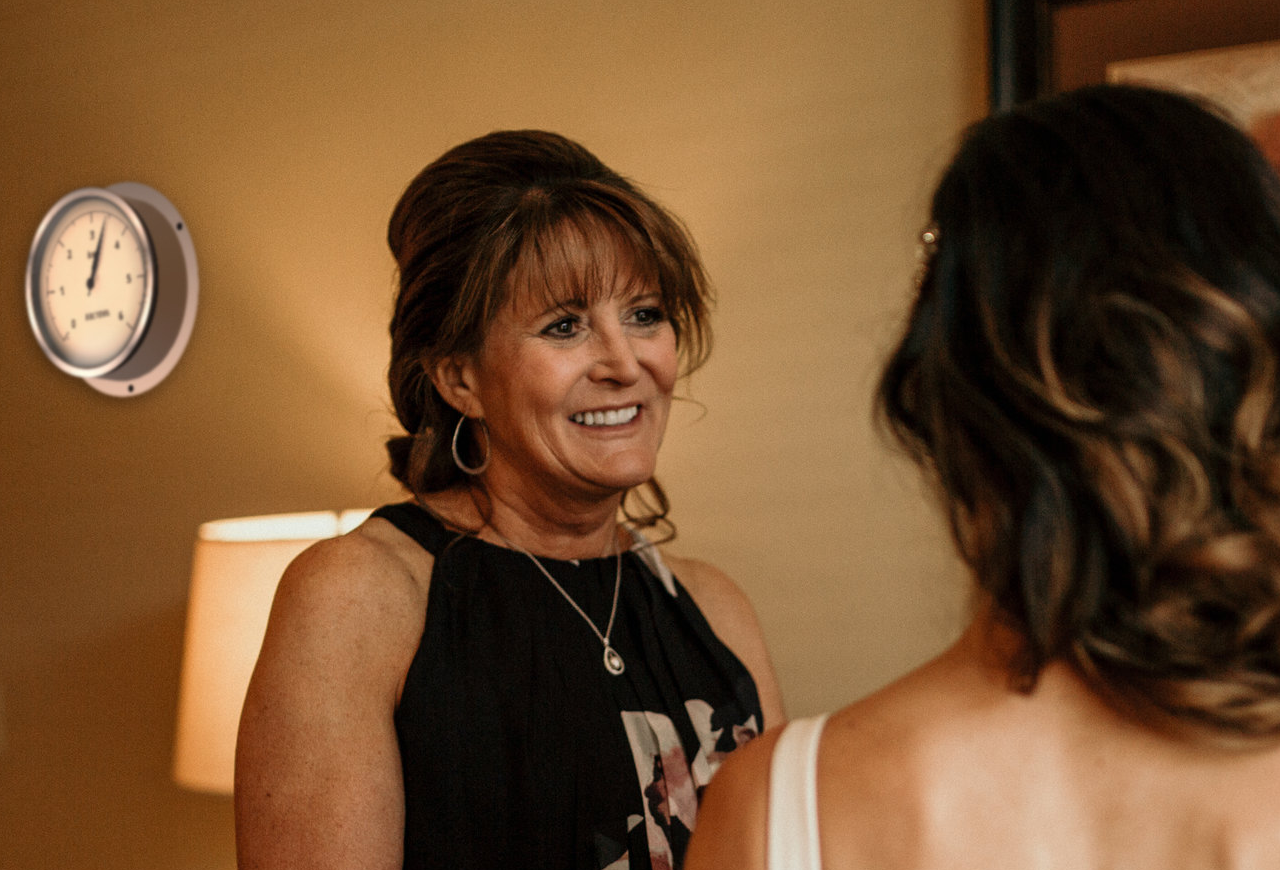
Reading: 3.5,bar
